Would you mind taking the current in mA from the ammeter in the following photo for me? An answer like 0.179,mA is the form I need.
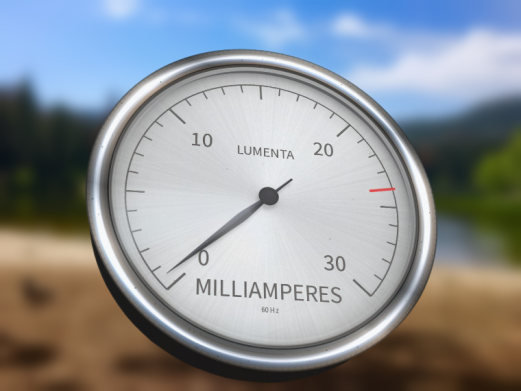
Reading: 0.5,mA
